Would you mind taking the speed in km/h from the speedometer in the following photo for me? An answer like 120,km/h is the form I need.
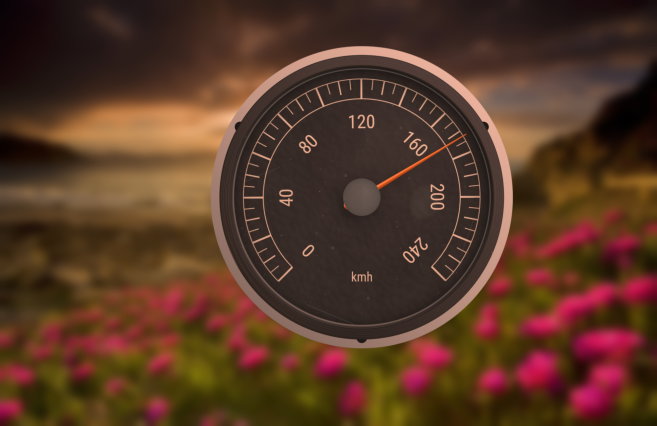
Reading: 172.5,km/h
